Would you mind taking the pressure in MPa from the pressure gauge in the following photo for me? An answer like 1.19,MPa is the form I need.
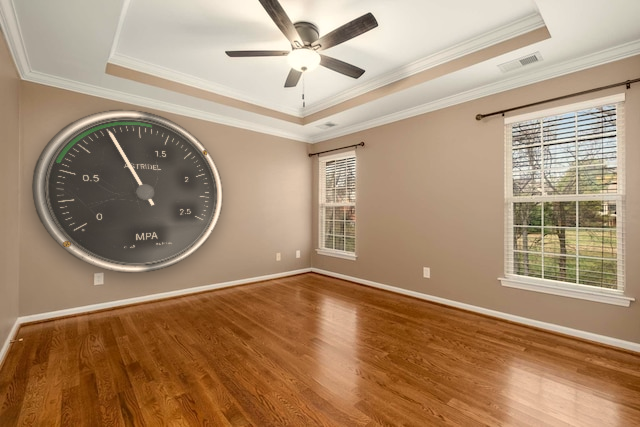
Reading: 1,MPa
